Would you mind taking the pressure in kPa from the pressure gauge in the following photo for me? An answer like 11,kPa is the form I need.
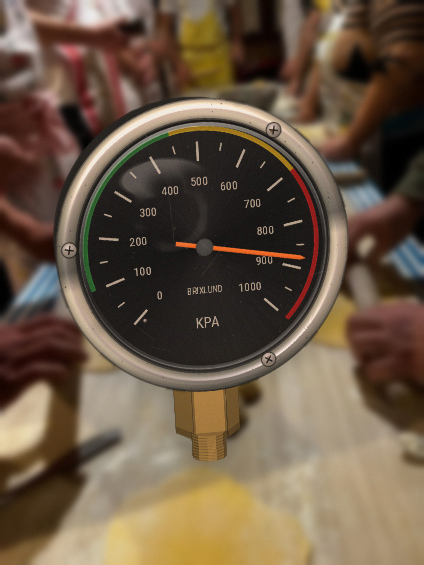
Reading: 875,kPa
